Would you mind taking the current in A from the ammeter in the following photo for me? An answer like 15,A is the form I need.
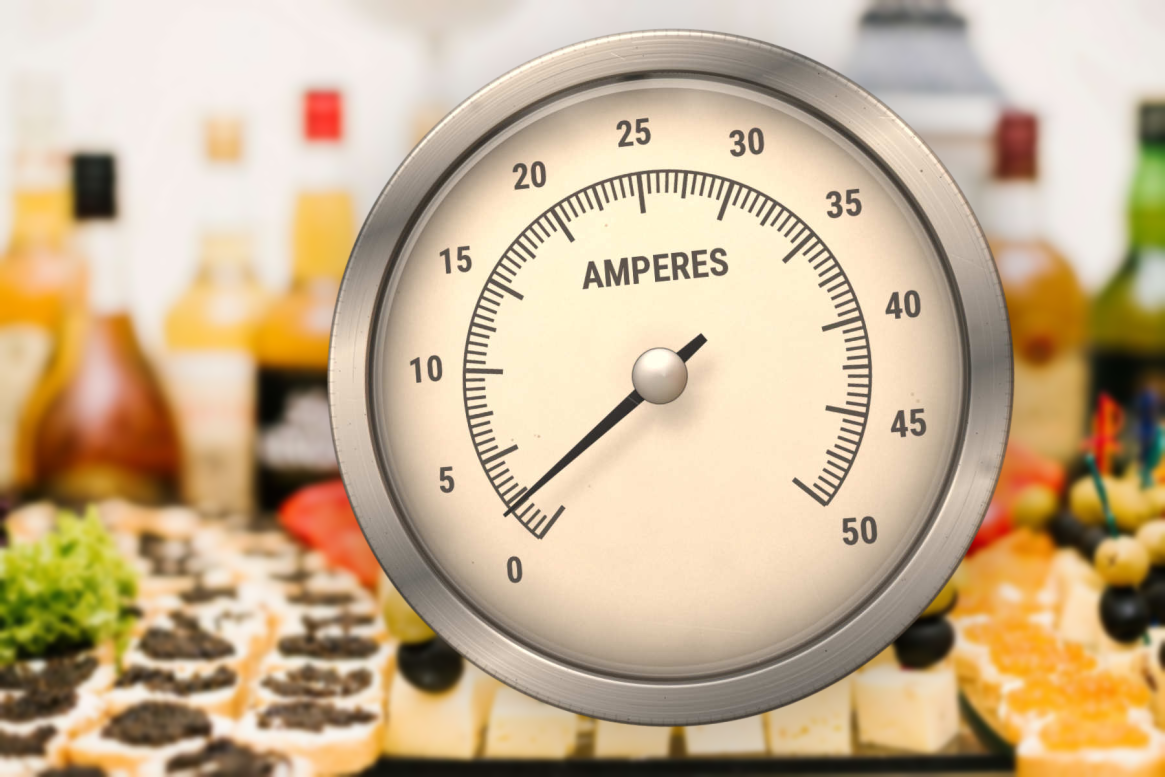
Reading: 2,A
